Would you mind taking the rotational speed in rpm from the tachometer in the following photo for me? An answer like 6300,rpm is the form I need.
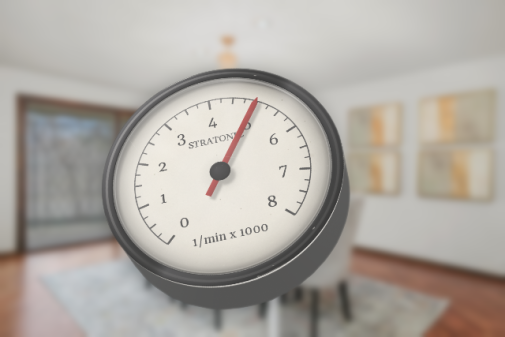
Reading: 5000,rpm
